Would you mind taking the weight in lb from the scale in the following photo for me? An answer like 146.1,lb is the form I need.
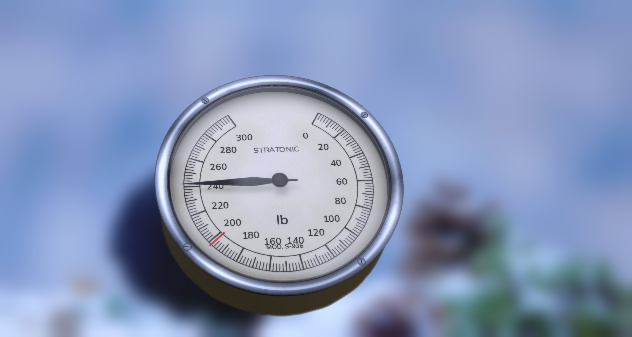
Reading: 240,lb
